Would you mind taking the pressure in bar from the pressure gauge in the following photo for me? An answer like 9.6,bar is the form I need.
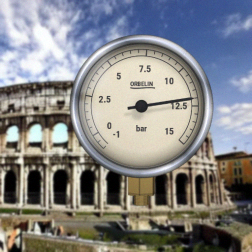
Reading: 12,bar
